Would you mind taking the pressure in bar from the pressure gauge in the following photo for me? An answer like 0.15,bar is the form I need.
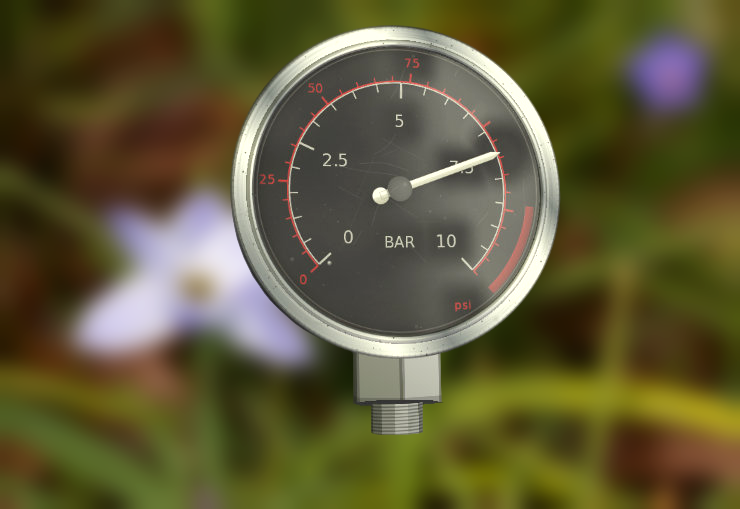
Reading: 7.5,bar
